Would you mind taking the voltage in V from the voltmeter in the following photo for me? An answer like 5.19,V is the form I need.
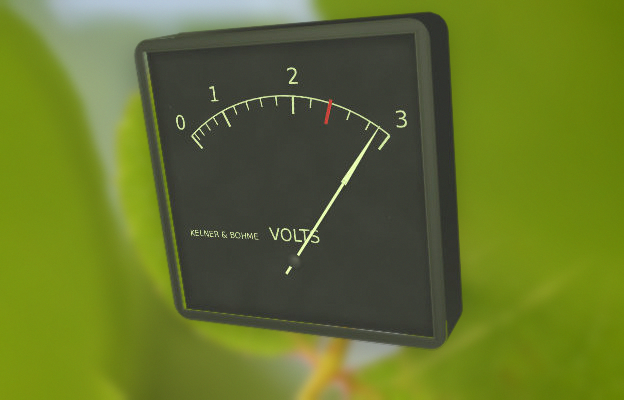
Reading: 2.9,V
